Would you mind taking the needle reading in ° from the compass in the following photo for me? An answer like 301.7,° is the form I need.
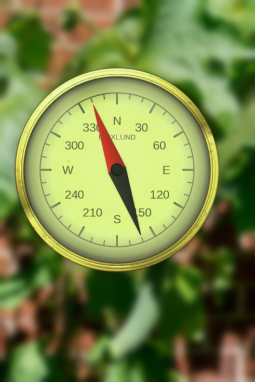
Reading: 340,°
